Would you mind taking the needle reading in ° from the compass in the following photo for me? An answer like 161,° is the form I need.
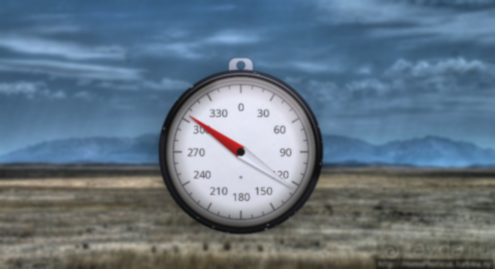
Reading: 305,°
